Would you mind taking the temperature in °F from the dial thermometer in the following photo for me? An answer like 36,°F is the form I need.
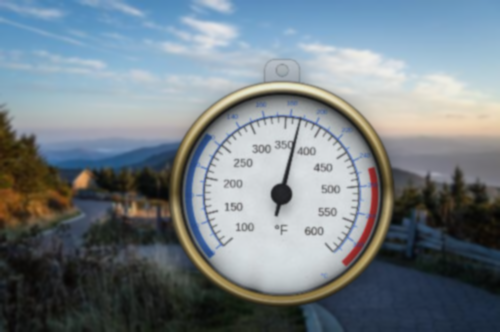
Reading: 370,°F
